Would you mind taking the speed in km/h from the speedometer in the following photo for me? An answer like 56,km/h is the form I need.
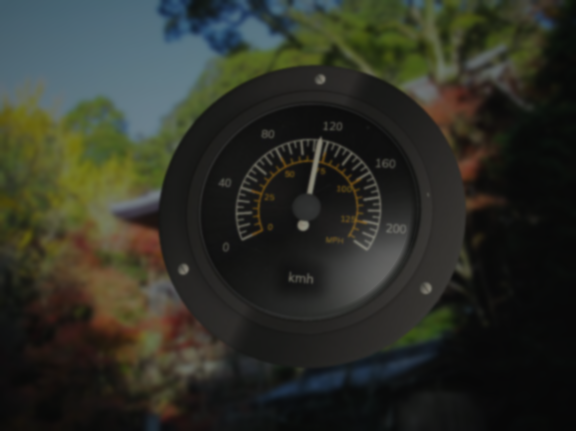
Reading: 115,km/h
